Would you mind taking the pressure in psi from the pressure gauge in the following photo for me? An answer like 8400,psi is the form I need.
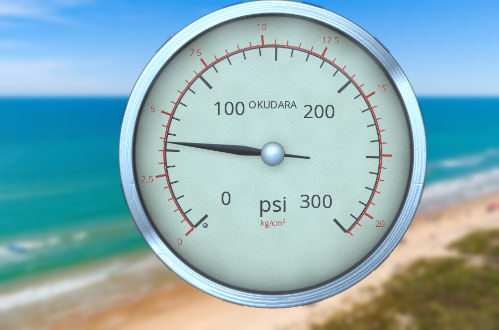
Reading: 55,psi
